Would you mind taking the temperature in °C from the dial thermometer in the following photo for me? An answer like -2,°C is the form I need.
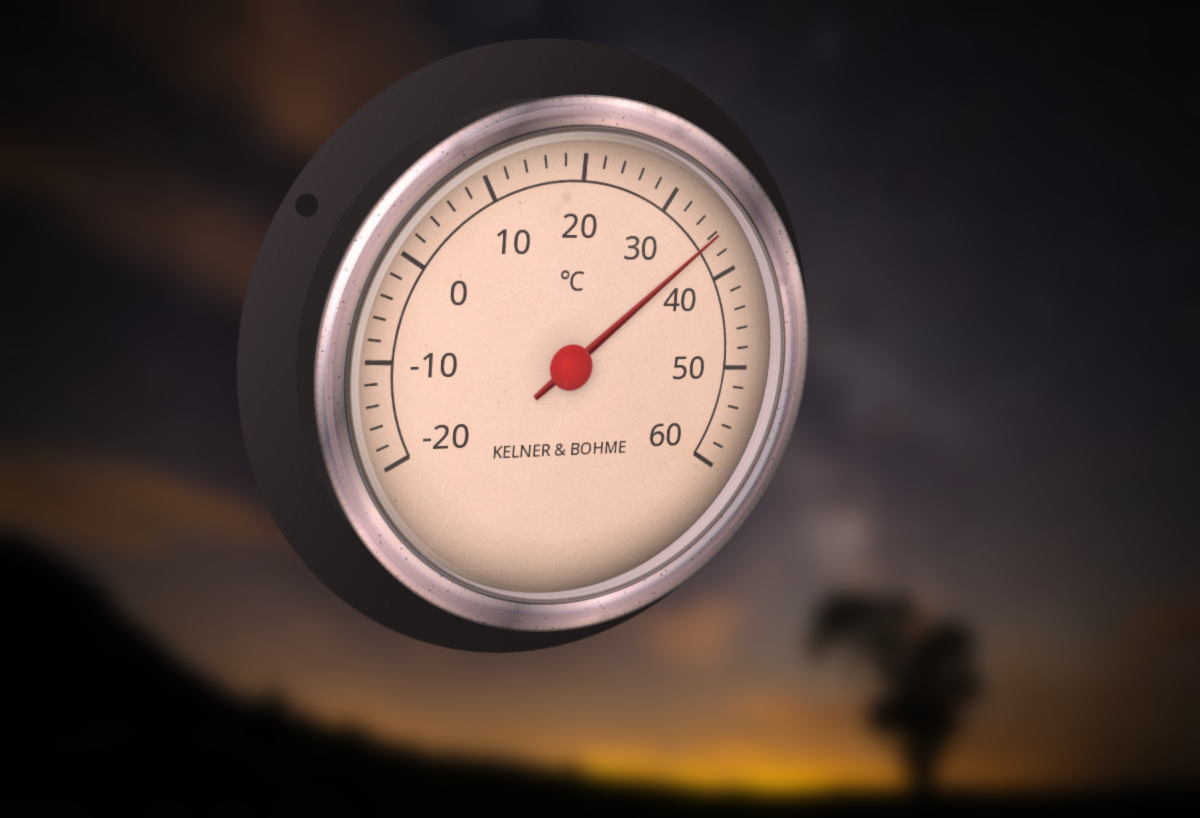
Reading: 36,°C
